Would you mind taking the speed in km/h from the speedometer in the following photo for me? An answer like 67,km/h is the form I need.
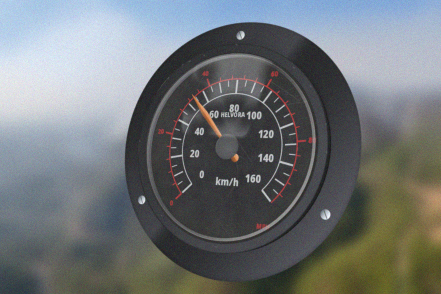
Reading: 55,km/h
